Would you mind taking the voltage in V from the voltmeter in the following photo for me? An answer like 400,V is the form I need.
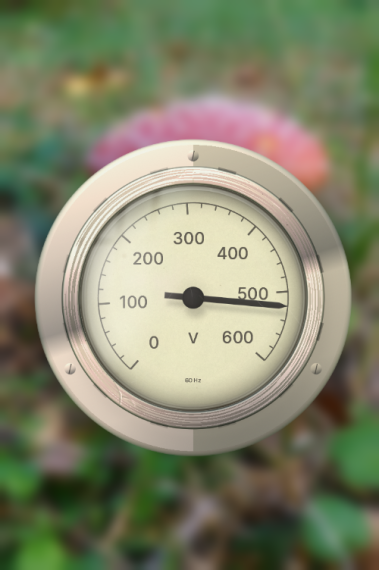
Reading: 520,V
